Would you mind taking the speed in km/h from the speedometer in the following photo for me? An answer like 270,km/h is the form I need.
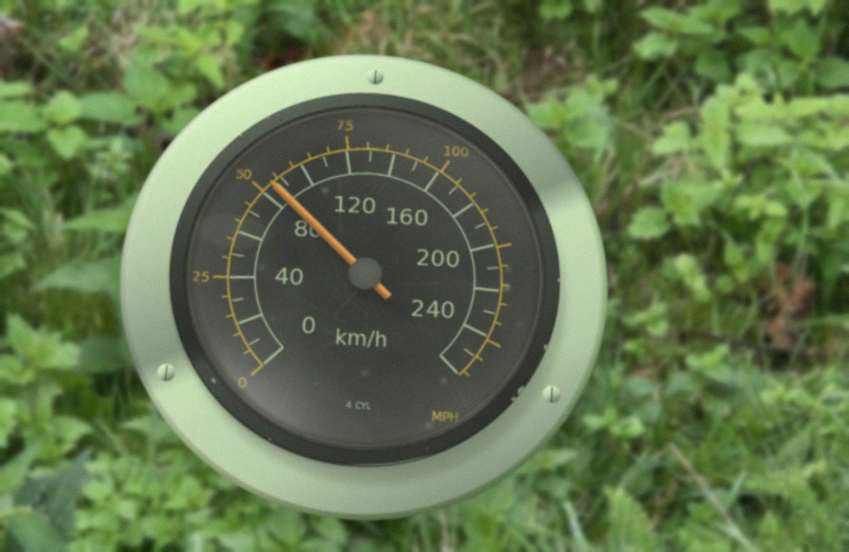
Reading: 85,km/h
